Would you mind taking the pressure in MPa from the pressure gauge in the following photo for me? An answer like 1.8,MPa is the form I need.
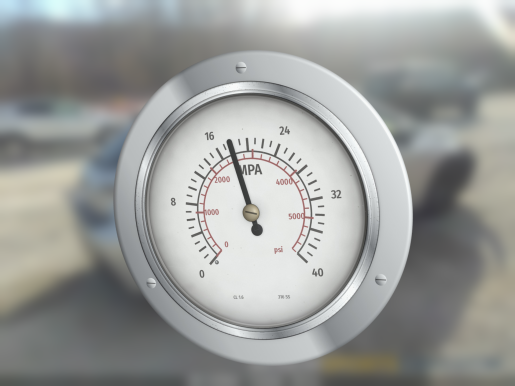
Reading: 18,MPa
